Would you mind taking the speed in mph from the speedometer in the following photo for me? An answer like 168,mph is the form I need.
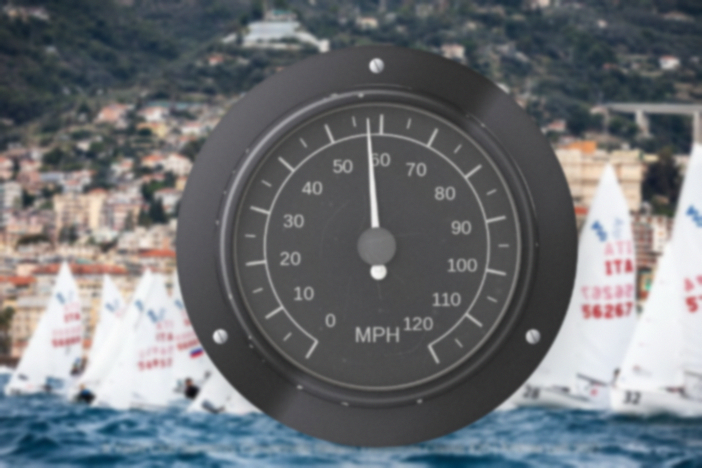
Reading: 57.5,mph
